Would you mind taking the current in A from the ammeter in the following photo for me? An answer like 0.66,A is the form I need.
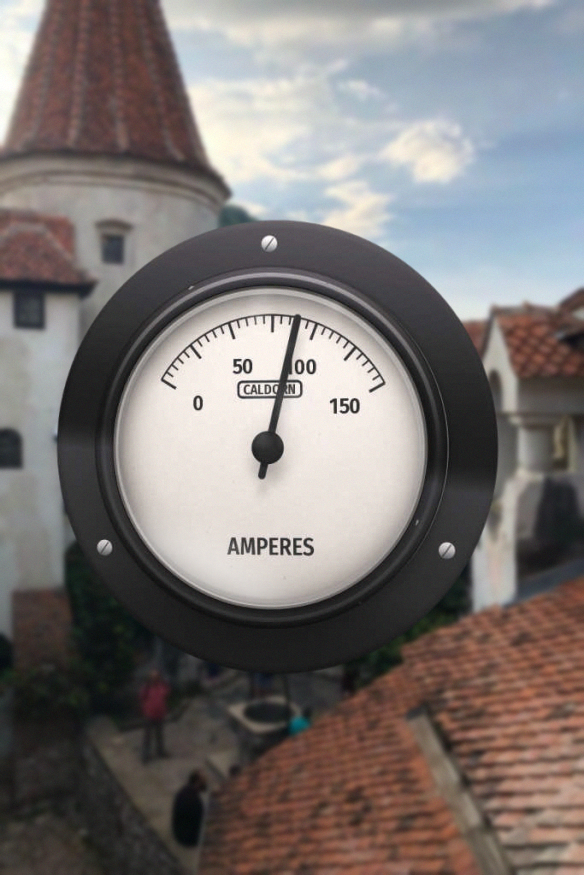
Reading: 90,A
